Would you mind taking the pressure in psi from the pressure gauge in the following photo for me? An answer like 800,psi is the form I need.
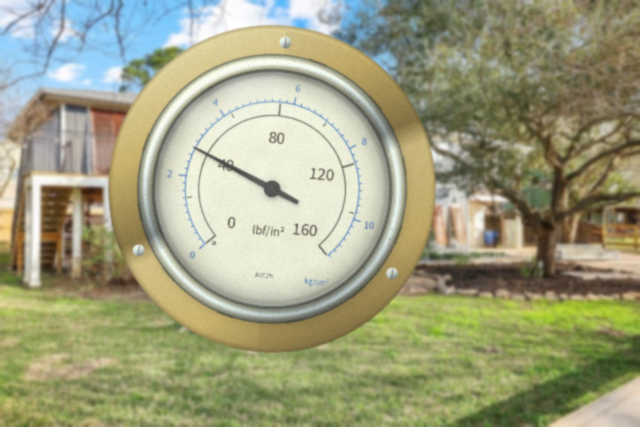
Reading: 40,psi
